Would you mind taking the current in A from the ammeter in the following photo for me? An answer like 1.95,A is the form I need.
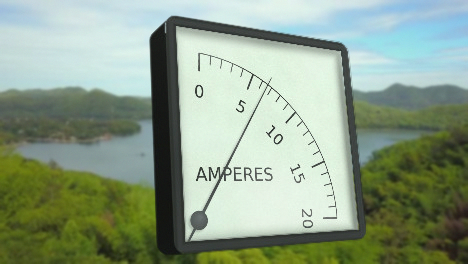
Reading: 6.5,A
